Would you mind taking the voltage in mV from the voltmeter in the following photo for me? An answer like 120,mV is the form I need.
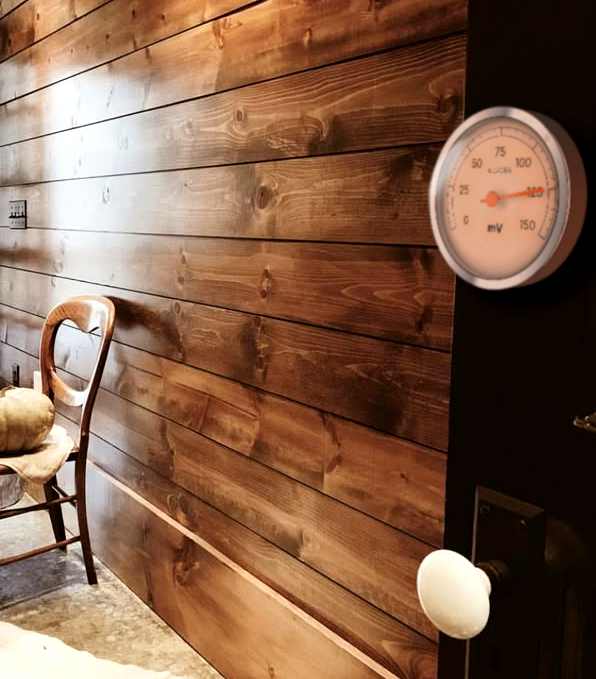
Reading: 125,mV
